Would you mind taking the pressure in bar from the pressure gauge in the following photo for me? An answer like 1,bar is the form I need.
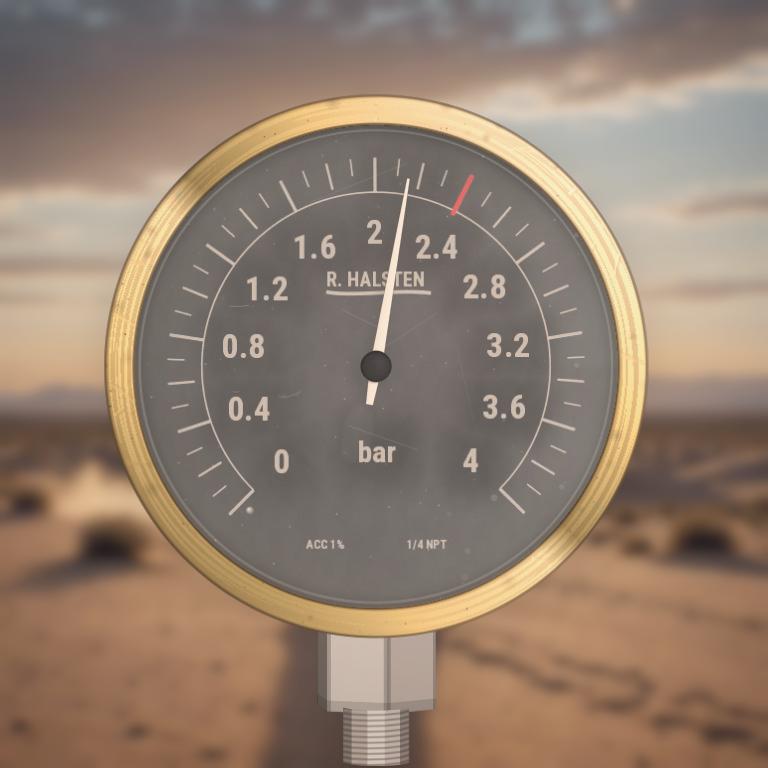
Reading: 2.15,bar
